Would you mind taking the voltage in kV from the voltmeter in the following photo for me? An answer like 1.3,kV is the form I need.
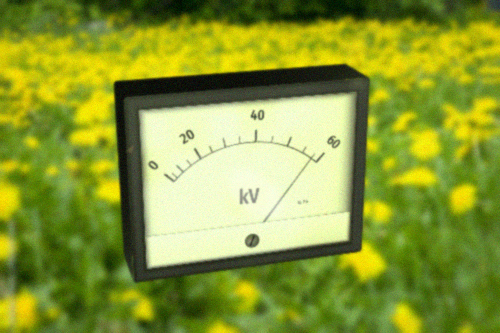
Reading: 57.5,kV
